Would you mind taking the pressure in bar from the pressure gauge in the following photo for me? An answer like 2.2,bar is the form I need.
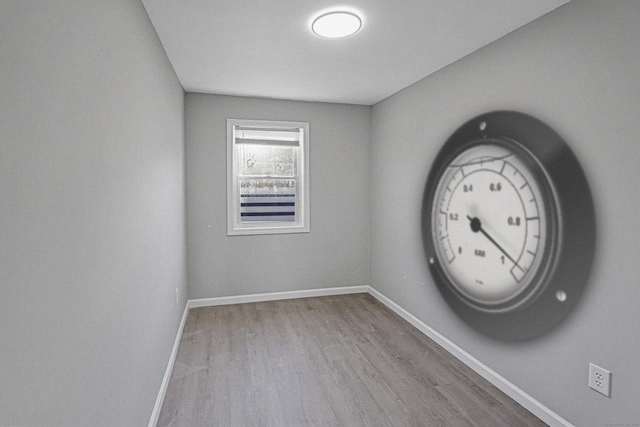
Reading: 0.95,bar
